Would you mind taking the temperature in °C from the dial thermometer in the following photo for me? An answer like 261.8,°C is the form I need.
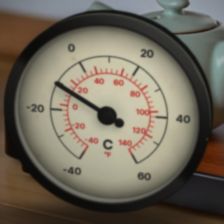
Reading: -10,°C
